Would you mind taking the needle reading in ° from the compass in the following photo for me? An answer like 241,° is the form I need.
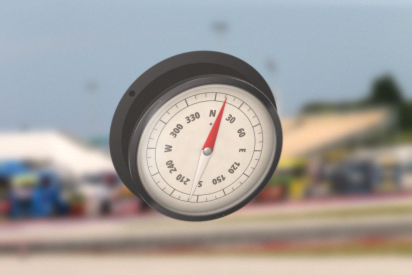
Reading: 10,°
